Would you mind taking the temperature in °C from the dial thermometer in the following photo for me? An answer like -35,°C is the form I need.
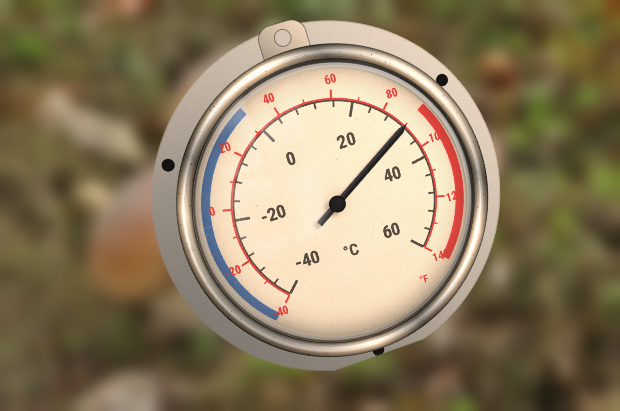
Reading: 32,°C
